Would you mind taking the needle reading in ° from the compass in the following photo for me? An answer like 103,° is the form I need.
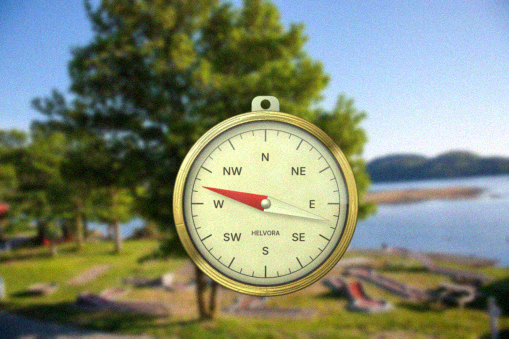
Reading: 285,°
